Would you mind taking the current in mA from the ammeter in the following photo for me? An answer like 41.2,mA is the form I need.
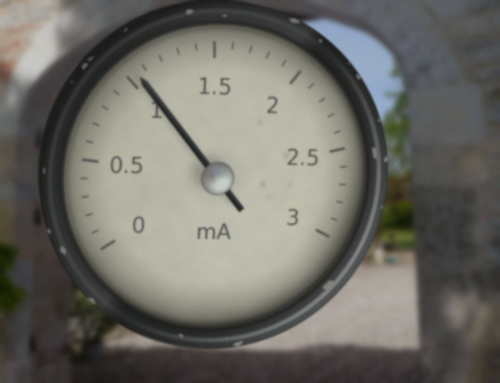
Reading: 1.05,mA
